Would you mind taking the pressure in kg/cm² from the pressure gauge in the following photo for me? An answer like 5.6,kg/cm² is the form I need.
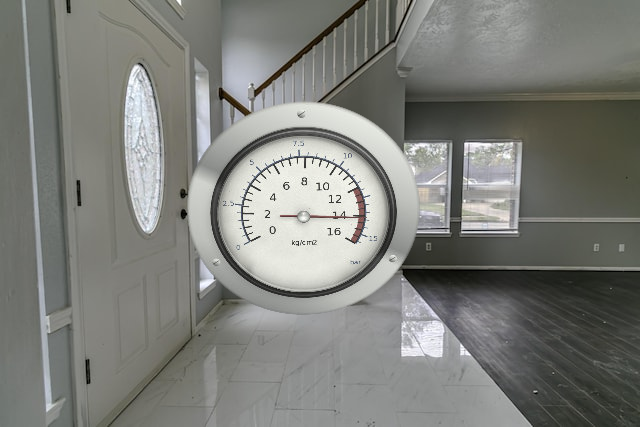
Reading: 14,kg/cm²
